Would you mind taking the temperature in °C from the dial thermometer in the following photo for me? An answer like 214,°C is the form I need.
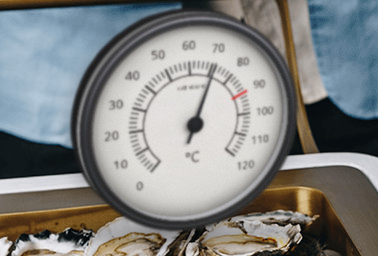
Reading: 70,°C
